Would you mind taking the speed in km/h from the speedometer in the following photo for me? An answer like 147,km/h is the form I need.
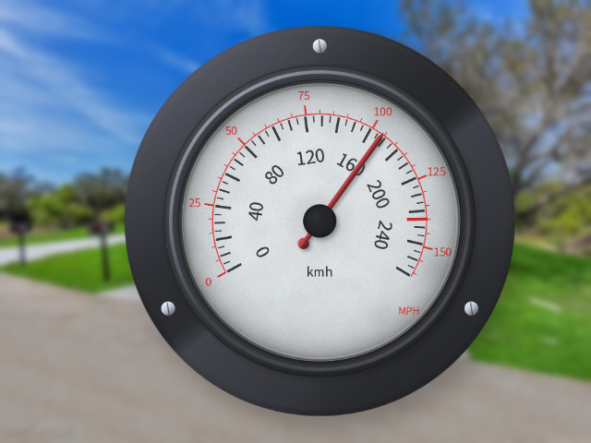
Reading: 167.5,km/h
